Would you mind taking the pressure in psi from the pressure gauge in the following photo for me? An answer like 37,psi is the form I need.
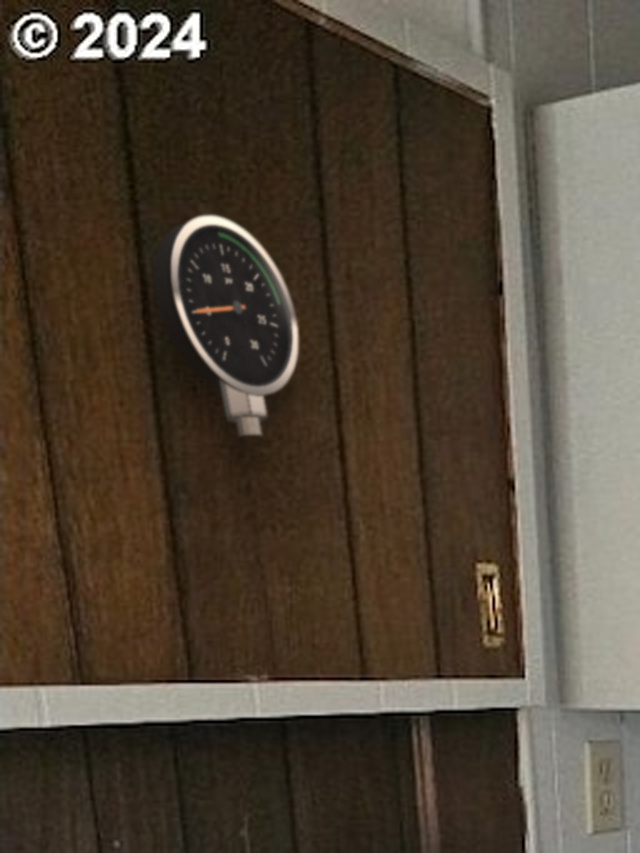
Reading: 5,psi
